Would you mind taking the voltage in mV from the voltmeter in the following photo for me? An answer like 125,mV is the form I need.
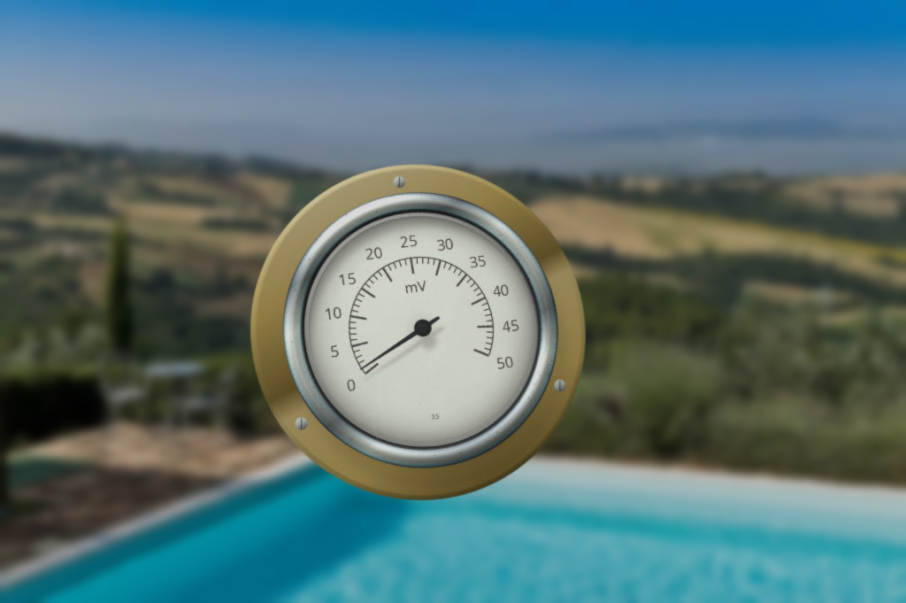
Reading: 1,mV
